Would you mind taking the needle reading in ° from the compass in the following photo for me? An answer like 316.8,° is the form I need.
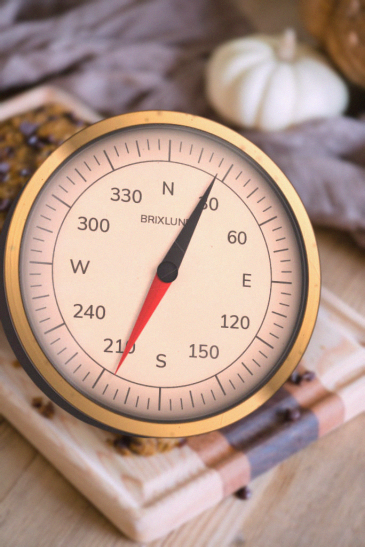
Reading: 205,°
